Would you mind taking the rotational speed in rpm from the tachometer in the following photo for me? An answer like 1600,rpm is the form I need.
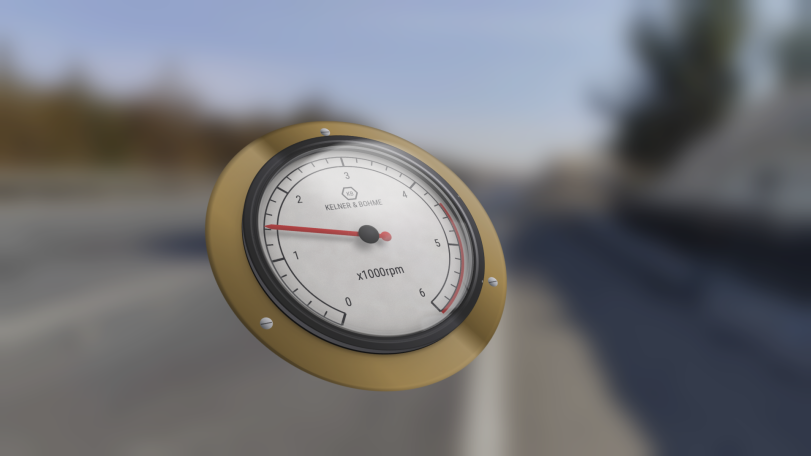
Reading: 1400,rpm
